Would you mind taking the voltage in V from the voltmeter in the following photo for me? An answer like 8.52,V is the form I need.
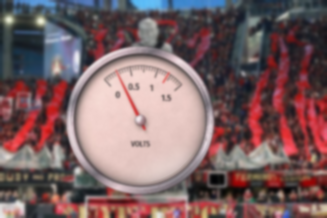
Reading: 0.25,V
